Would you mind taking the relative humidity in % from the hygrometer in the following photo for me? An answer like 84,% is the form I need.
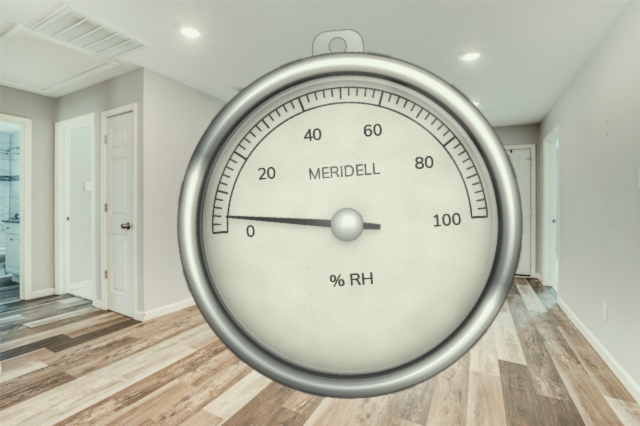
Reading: 4,%
